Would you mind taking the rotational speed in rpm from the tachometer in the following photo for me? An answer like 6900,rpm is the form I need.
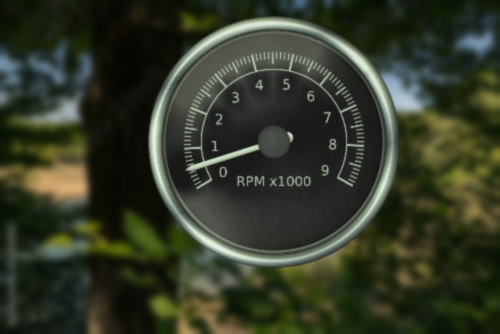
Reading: 500,rpm
